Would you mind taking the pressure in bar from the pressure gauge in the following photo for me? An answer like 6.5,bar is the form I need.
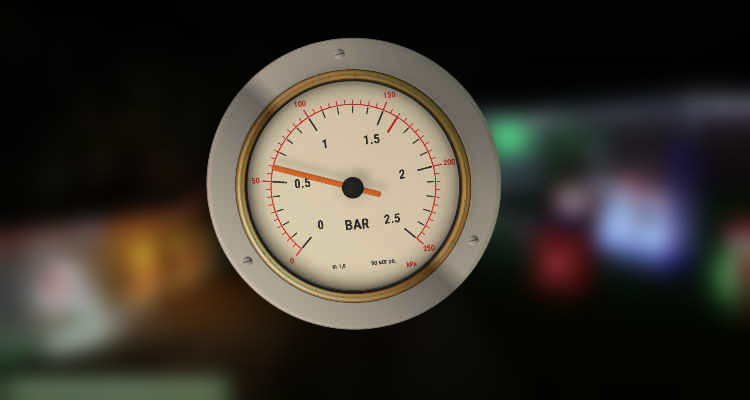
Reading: 0.6,bar
